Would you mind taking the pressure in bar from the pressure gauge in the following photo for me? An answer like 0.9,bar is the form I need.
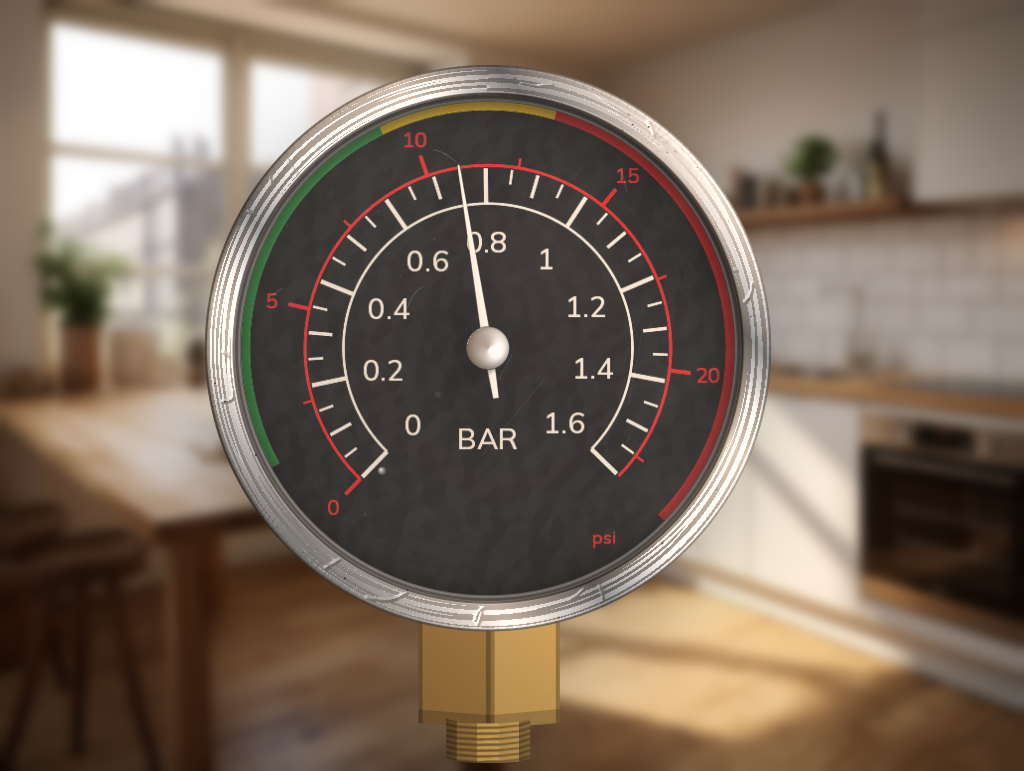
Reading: 0.75,bar
